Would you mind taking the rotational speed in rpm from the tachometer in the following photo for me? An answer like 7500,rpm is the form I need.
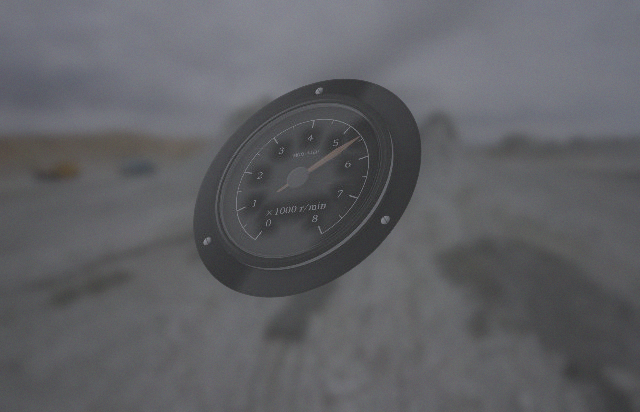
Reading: 5500,rpm
